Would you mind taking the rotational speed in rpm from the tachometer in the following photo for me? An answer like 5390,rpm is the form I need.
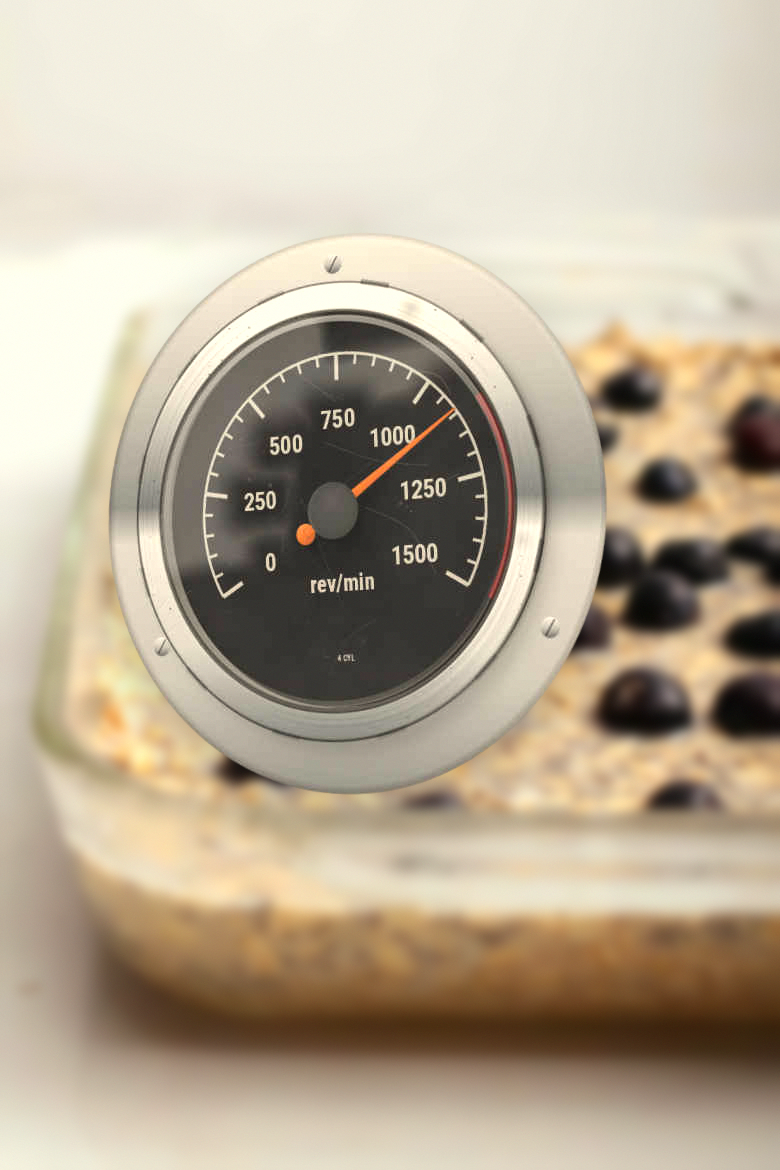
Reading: 1100,rpm
